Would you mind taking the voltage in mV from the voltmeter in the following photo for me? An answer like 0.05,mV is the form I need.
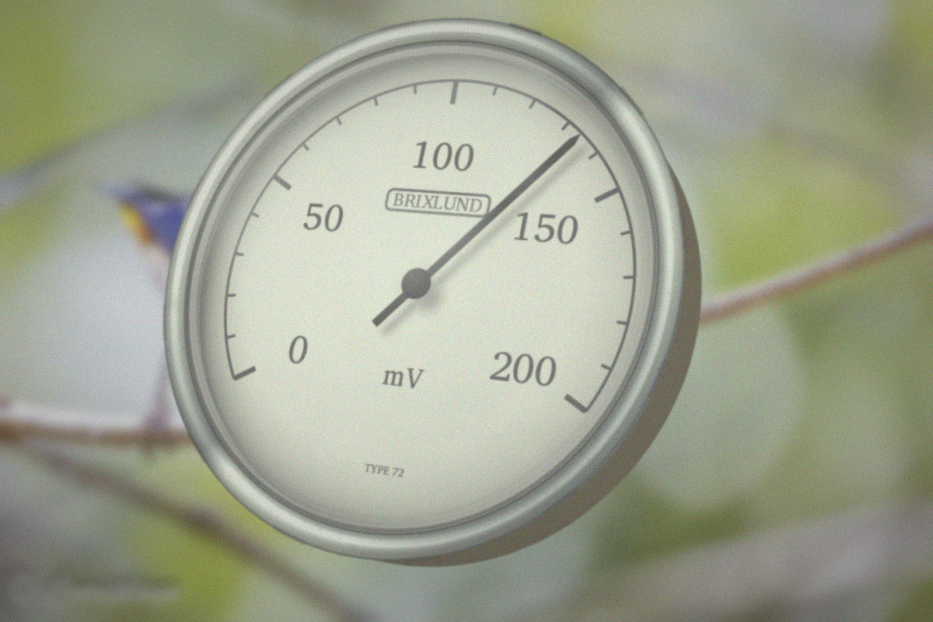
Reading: 135,mV
